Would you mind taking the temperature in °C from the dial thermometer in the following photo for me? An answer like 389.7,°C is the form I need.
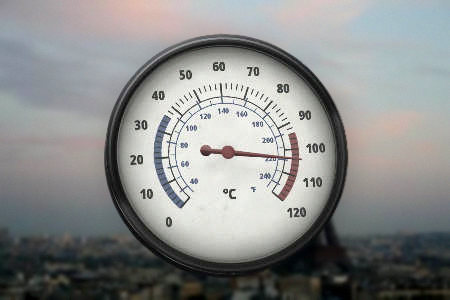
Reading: 104,°C
